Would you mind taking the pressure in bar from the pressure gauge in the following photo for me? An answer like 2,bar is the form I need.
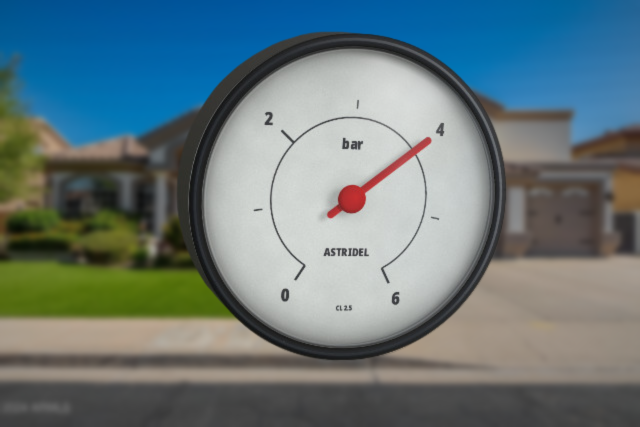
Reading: 4,bar
